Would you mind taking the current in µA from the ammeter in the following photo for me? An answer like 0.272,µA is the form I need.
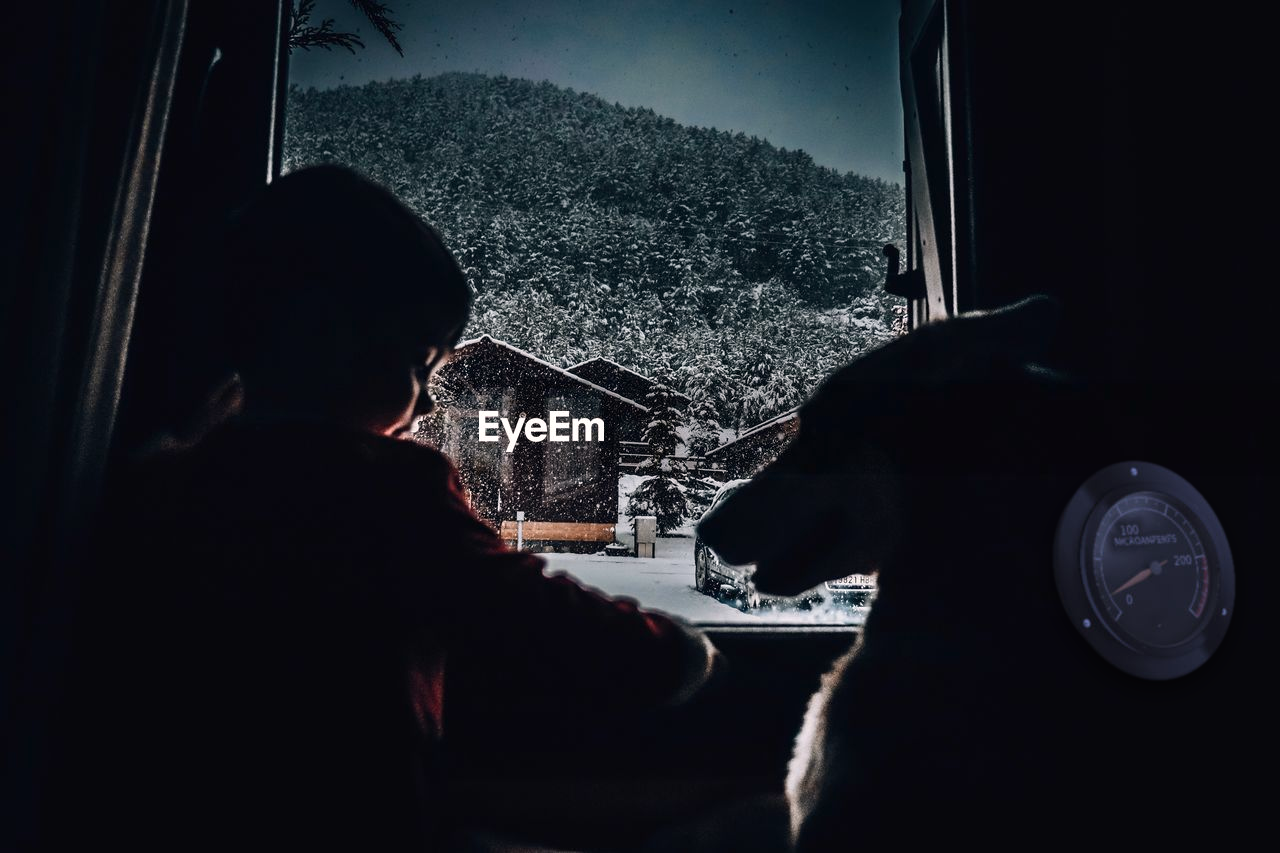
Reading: 20,µA
